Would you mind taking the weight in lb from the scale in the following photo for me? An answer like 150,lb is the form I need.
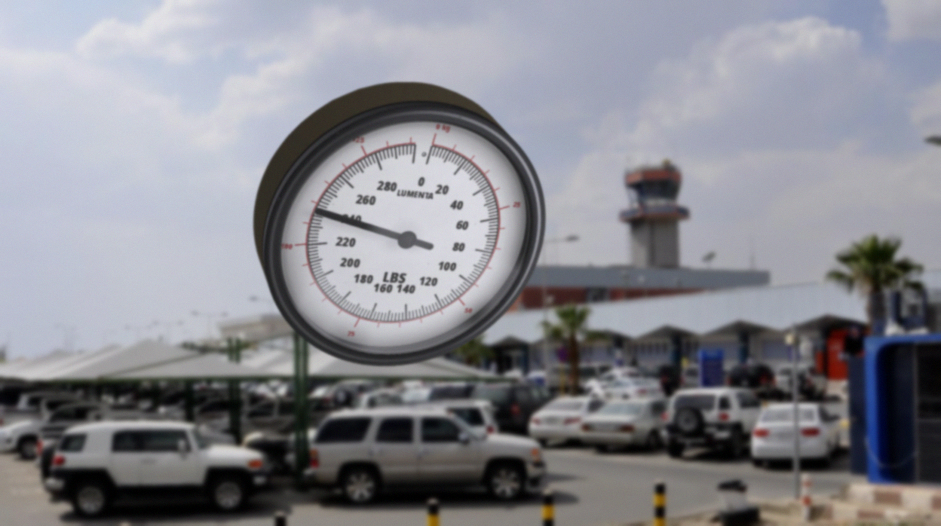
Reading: 240,lb
